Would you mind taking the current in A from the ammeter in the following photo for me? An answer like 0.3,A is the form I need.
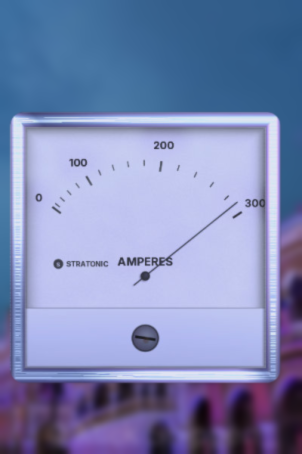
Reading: 290,A
